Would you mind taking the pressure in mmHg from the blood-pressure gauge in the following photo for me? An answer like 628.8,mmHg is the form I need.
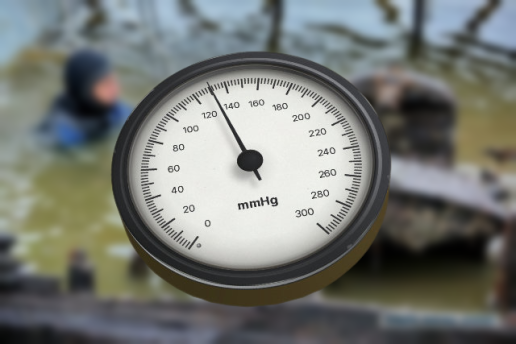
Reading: 130,mmHg
